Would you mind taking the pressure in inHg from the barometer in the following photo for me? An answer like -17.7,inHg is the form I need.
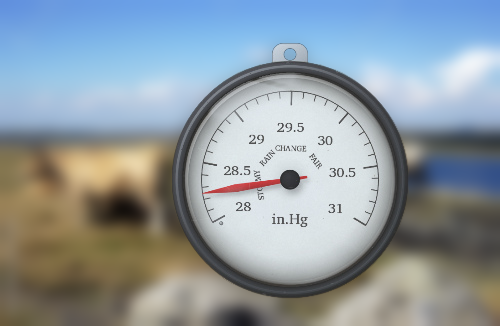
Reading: 28.25,inHg
